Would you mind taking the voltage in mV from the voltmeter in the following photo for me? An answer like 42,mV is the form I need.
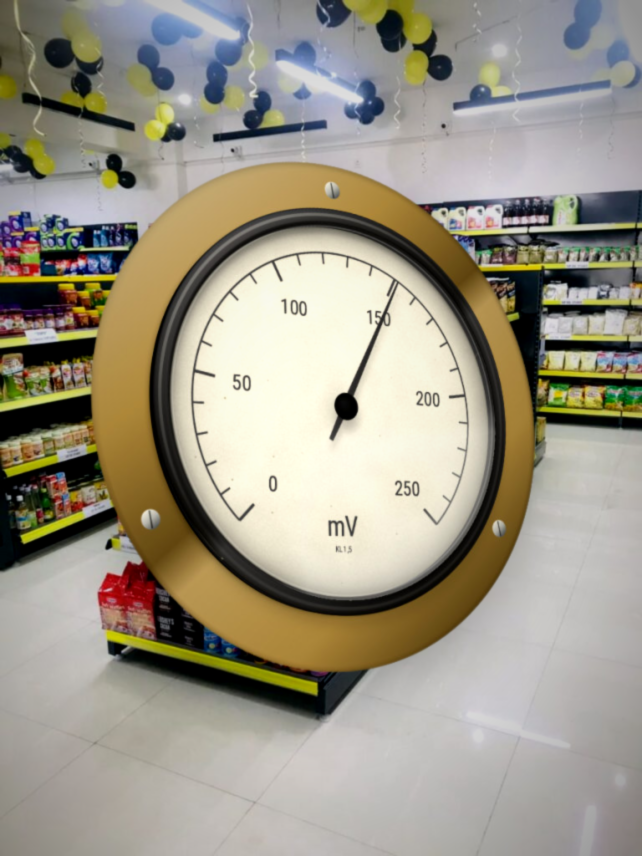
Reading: 150,mV
